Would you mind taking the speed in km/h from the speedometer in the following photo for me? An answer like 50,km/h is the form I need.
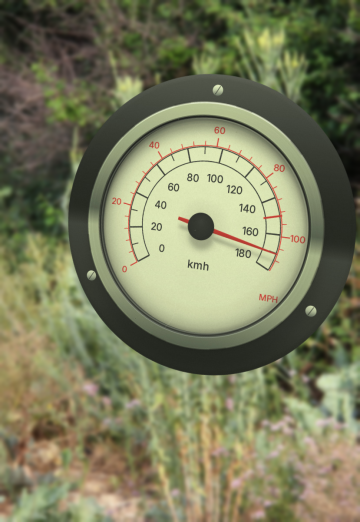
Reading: 170,km/h
